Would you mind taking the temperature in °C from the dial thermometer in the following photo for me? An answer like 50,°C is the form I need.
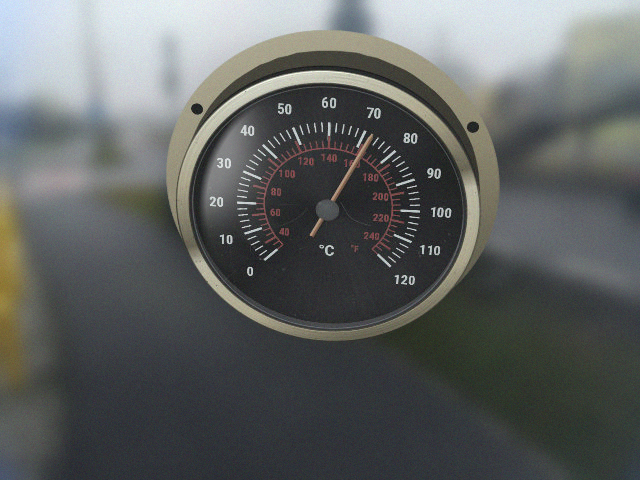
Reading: 72,°C
